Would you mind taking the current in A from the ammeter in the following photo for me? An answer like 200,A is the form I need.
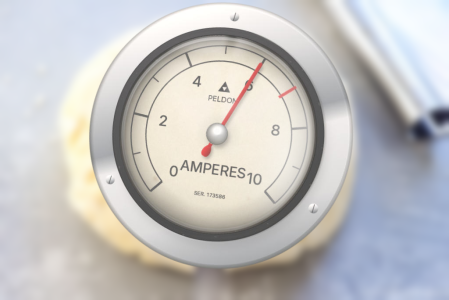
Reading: 6,A
